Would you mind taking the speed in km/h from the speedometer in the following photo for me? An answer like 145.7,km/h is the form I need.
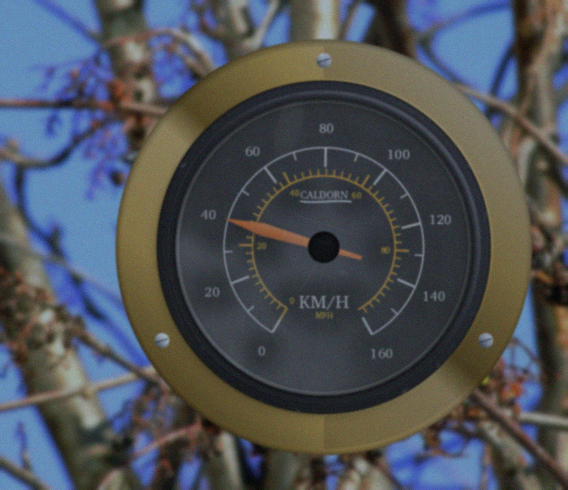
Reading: 40,km/h
